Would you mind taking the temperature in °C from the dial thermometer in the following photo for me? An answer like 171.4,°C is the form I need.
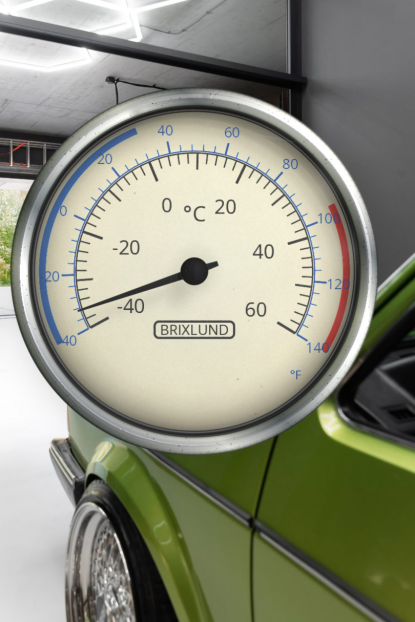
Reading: -36,°C
